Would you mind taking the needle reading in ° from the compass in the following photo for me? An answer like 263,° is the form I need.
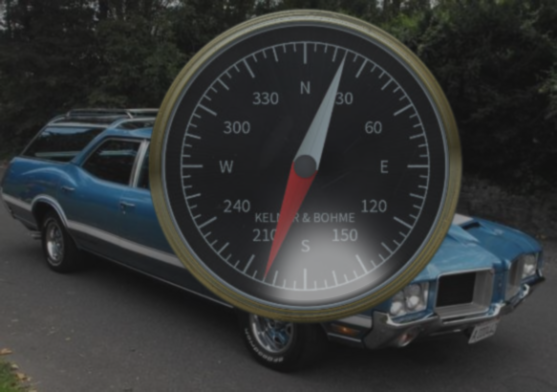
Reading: 200,°
